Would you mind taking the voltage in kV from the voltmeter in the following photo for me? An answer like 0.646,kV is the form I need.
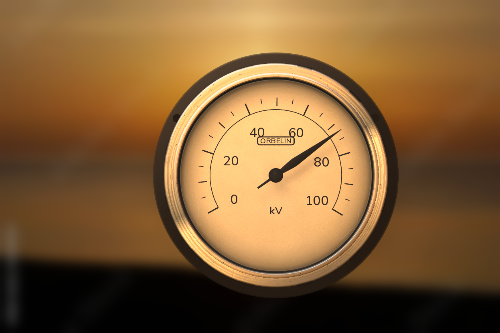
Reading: 72.5,kV
